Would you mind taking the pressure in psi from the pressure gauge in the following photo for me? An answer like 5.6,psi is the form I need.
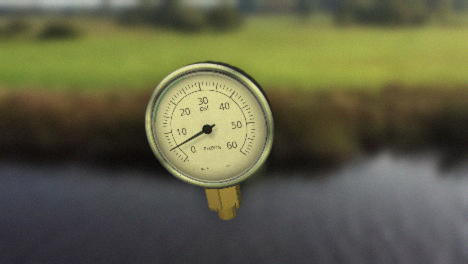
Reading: 5,psi
